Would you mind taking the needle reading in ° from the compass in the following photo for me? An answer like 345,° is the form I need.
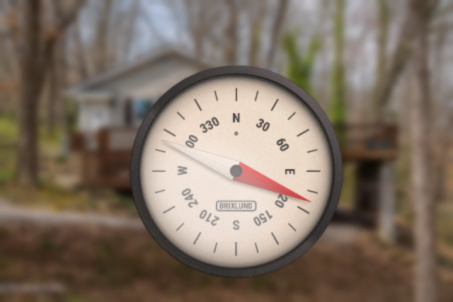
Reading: 112.5,°
